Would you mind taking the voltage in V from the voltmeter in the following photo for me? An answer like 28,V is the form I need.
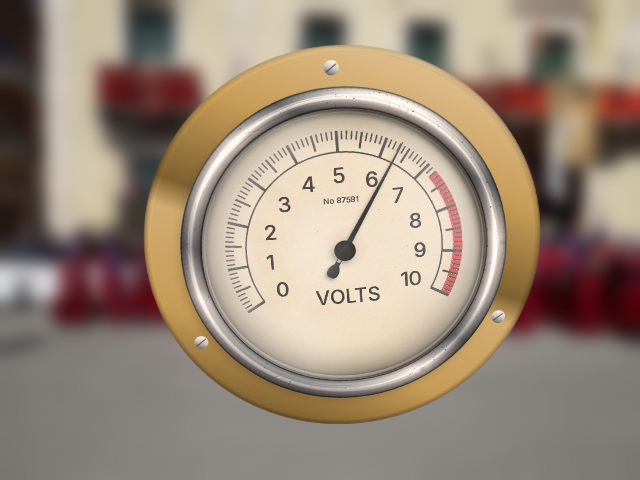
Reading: 6.3,V
